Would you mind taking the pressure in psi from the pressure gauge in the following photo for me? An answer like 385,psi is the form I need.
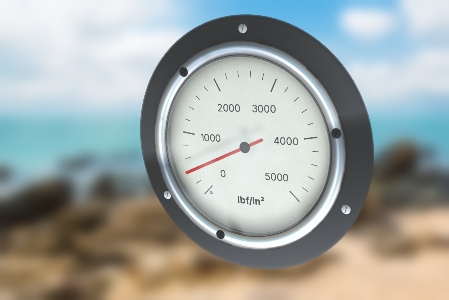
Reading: 400,psi
